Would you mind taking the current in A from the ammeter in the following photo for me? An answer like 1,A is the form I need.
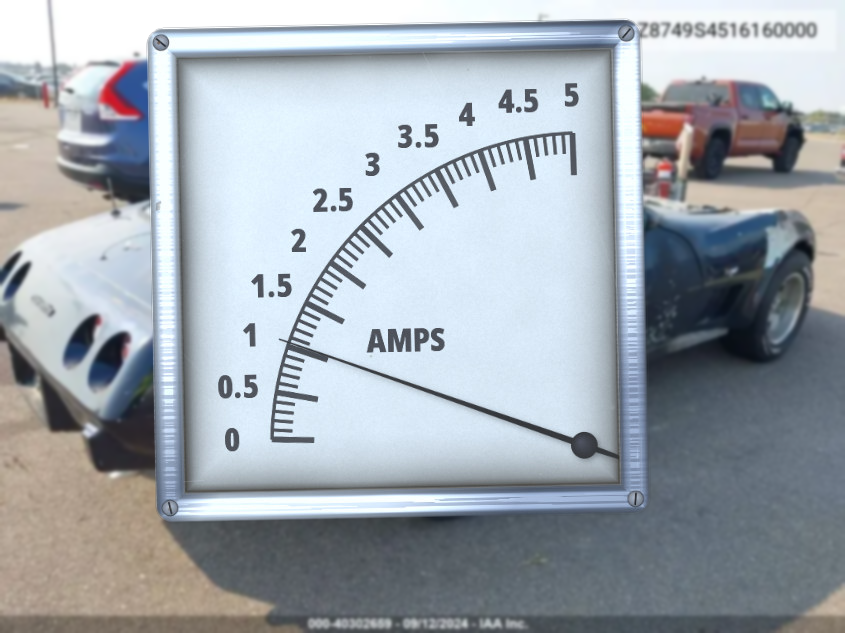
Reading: 1.05,A
